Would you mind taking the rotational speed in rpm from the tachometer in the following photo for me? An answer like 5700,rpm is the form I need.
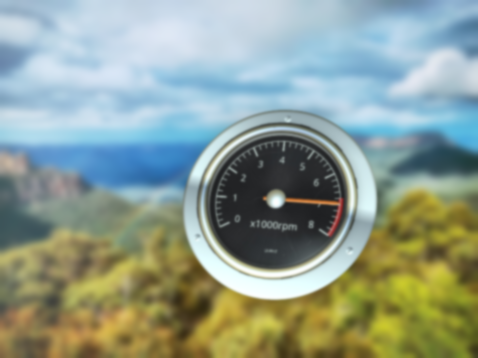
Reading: 7000,rpm
